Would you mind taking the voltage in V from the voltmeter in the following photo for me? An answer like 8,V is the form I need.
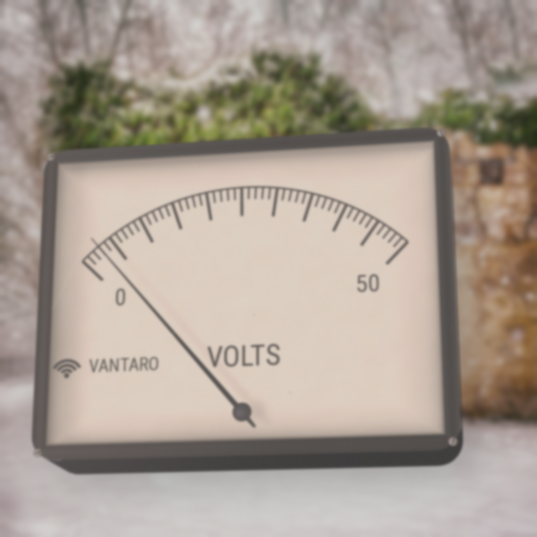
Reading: 3,V
